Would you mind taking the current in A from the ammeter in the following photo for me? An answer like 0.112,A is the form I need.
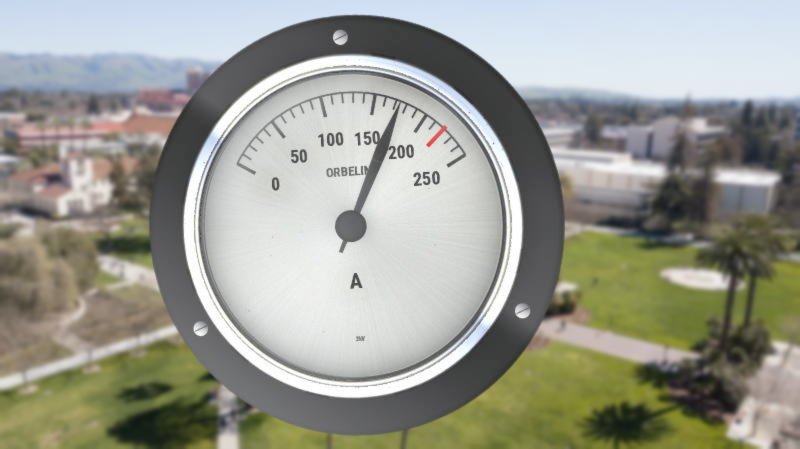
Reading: 175,A
